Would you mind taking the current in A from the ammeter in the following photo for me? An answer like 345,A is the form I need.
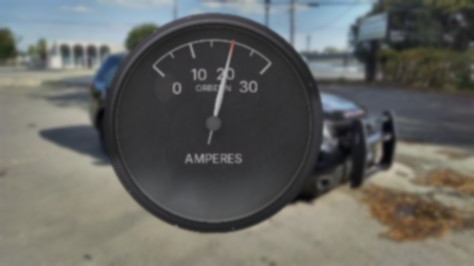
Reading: 20,A
